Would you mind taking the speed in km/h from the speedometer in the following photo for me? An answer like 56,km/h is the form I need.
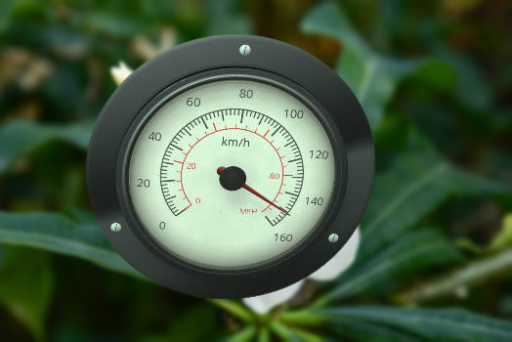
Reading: 150,km/h
